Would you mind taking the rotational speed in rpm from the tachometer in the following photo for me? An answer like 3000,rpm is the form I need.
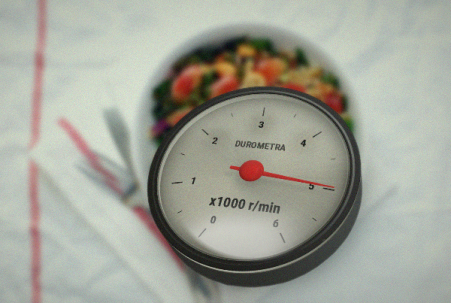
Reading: 5000,rpm
